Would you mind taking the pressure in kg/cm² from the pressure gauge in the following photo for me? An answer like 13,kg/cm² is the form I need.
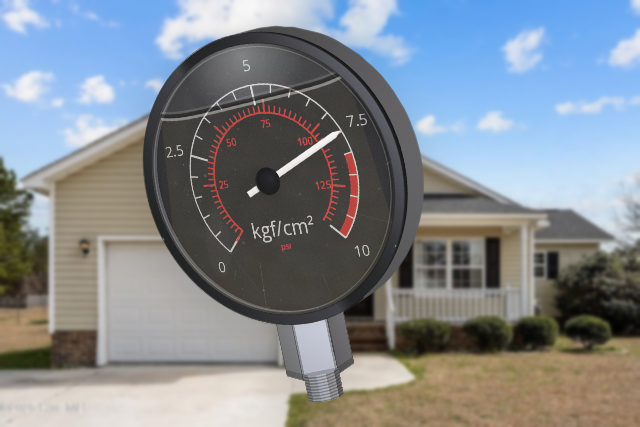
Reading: 7.5,kg/cm²
